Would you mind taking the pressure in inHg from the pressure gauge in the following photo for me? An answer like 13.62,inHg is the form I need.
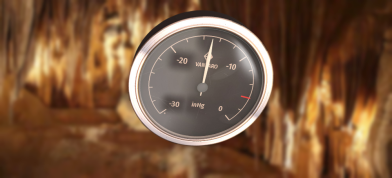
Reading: -15,inHg
